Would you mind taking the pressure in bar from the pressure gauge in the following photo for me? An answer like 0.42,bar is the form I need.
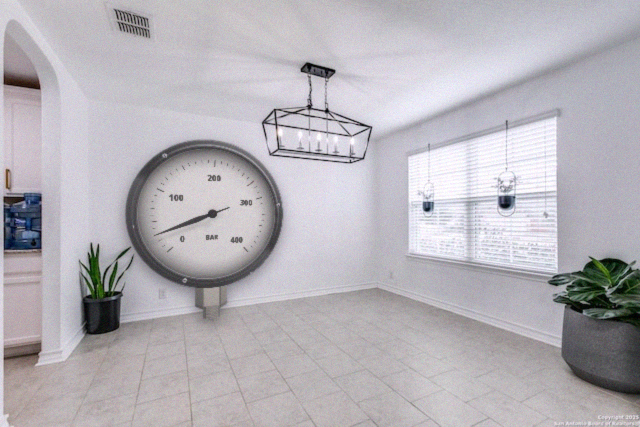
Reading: 30,bar
